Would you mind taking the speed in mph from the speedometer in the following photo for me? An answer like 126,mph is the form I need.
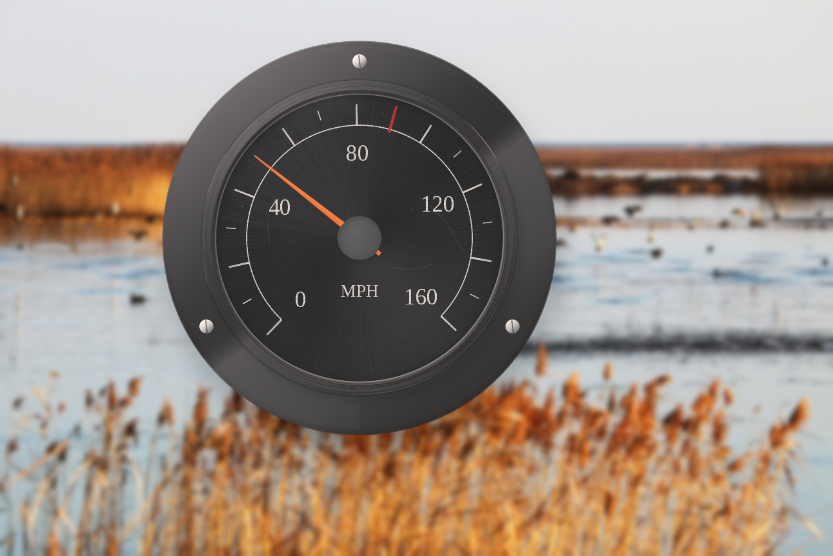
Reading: 50,mph
